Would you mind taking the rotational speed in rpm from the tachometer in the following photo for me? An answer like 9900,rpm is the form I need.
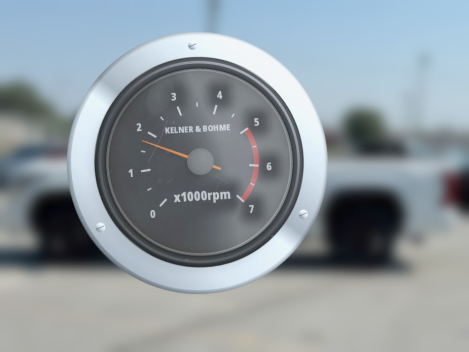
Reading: 1750,rpm
